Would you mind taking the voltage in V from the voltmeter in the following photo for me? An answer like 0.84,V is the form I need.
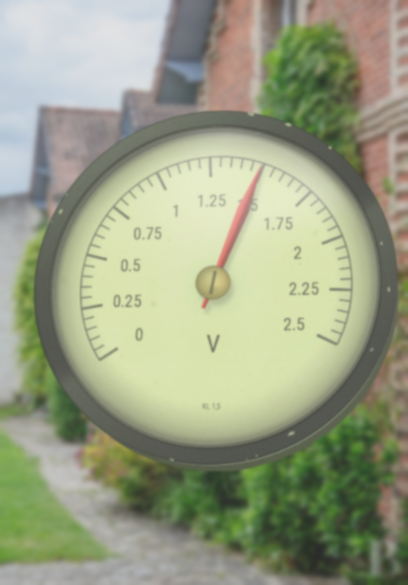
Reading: 1.5,V
